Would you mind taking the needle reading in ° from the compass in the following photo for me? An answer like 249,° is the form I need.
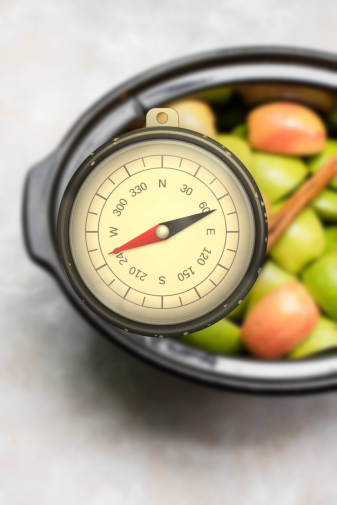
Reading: 247.5,°
